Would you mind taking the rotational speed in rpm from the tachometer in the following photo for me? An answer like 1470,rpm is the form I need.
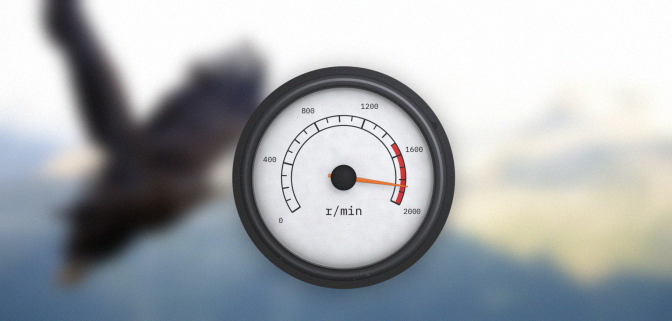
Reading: 1850,rpm
